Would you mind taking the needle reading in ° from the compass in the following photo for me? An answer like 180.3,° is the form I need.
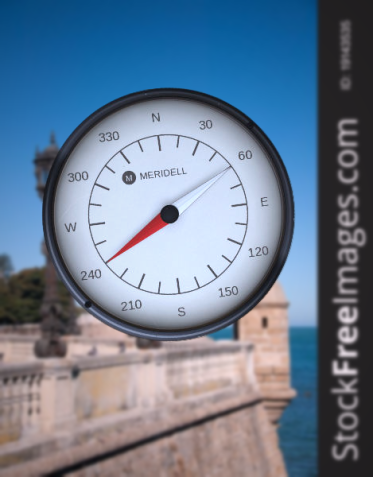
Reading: 240,°
